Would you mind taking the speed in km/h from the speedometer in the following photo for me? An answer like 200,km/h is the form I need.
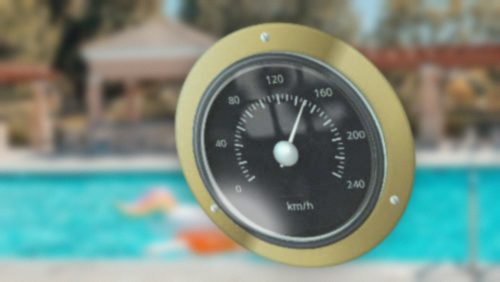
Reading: 150,km/h
